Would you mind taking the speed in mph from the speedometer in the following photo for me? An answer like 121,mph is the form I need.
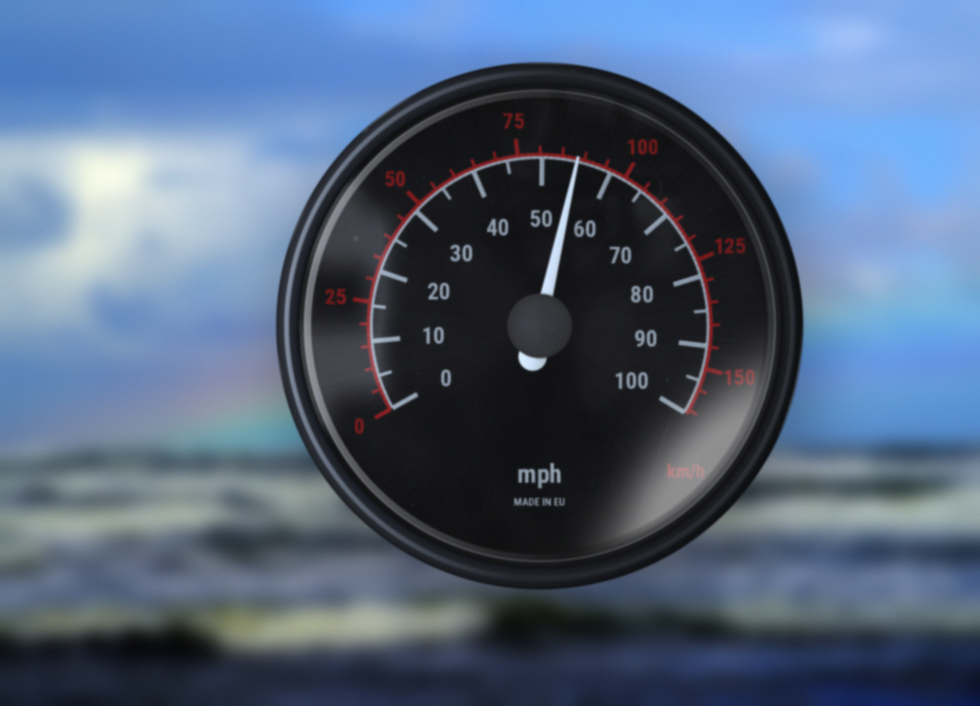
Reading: 55,mph
